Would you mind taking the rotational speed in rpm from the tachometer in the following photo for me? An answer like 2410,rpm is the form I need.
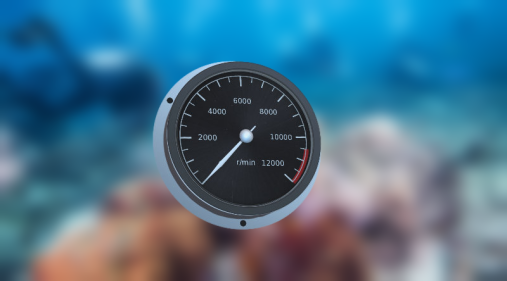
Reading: 0,rpm
